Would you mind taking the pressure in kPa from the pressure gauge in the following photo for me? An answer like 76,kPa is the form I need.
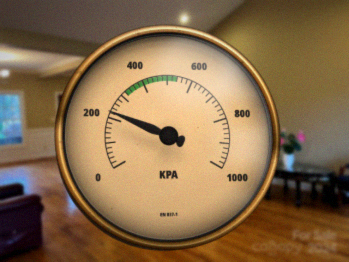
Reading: 220,kPa
